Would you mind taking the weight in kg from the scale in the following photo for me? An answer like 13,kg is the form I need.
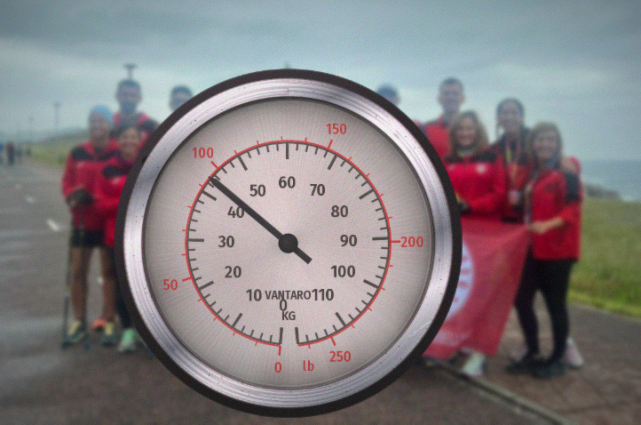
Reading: 43,kg
